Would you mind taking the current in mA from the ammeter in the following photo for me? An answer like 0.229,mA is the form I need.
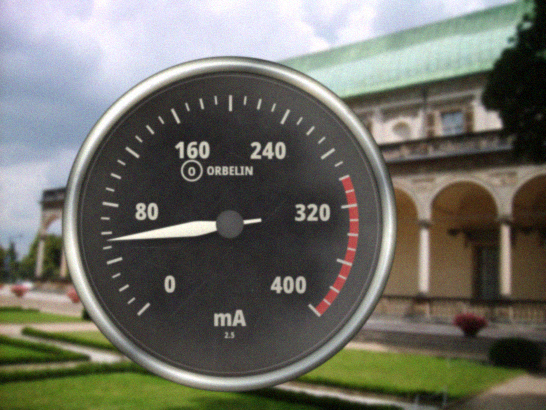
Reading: 55,mA
